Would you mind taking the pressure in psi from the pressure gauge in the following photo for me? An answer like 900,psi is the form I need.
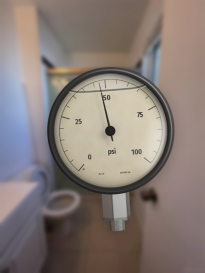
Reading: 47.5,psi
